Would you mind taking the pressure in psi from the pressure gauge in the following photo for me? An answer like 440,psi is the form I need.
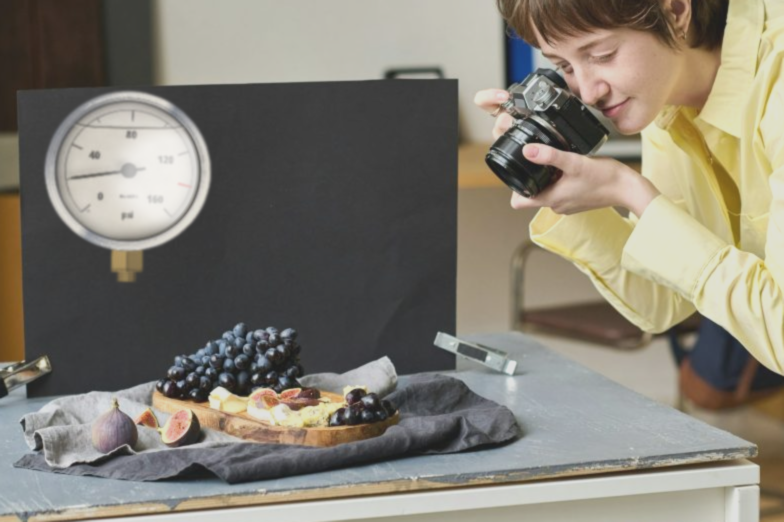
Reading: 20,psi
